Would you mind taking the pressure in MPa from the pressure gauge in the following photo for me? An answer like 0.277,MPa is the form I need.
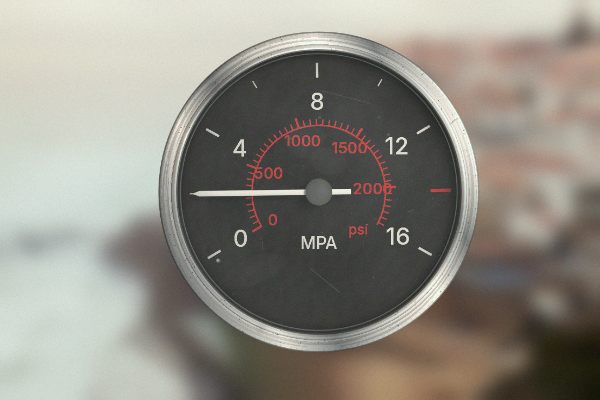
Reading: 2,MPa
